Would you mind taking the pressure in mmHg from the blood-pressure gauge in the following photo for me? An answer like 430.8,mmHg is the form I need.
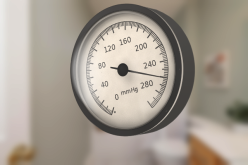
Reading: 260,mmHg
